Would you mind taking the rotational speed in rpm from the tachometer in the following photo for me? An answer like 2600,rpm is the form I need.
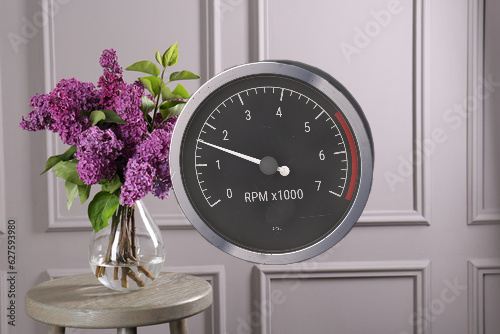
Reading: 1600,rpm
